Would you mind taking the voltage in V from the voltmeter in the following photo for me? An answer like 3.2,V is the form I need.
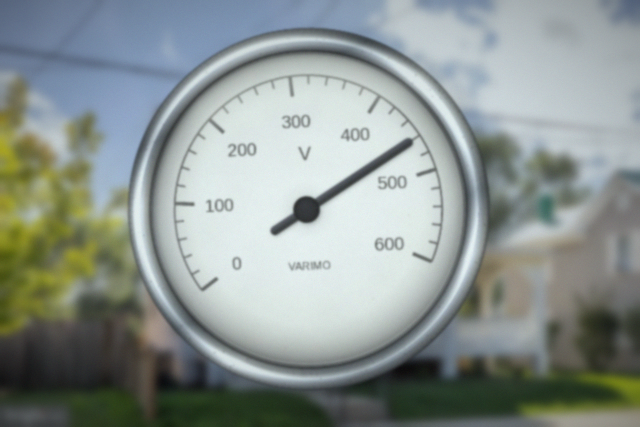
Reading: 460,V
